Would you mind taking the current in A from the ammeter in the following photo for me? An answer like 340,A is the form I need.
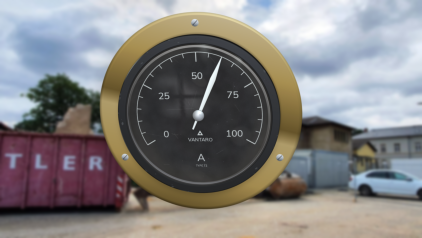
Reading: 60,A
